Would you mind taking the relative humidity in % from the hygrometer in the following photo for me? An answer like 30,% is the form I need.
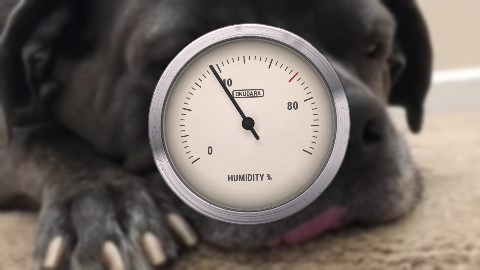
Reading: 38,%
